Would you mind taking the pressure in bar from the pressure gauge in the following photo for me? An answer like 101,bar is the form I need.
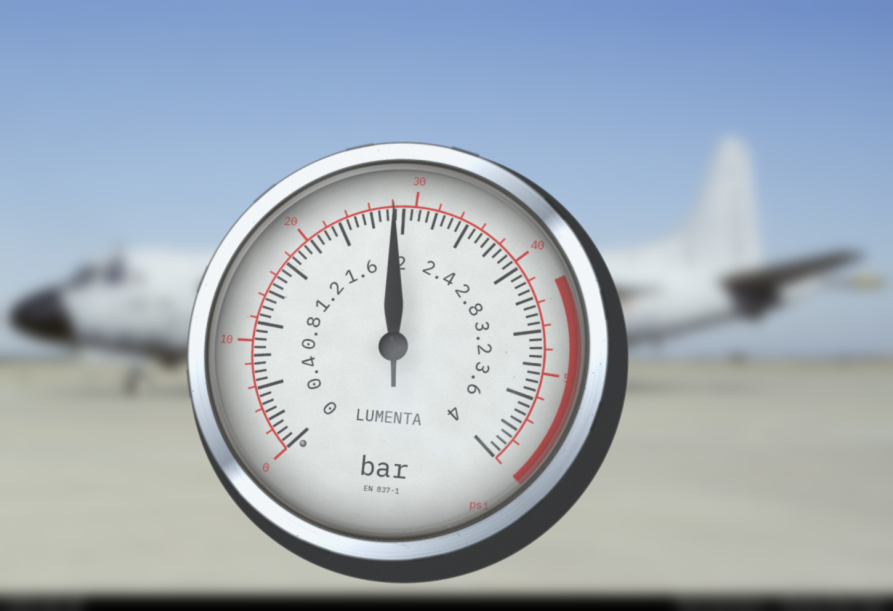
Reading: 1.95,bar
